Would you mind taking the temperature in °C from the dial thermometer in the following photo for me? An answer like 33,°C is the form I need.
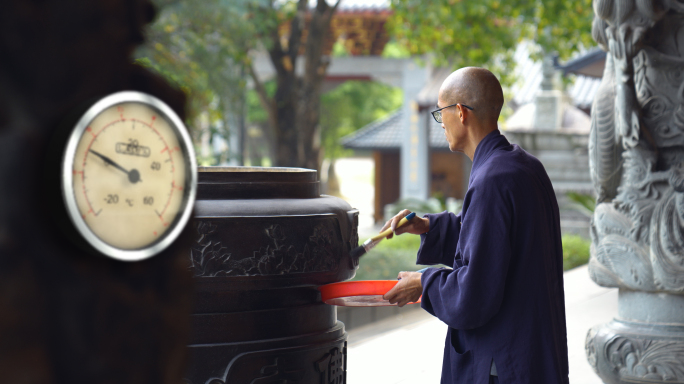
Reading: 0,°C
